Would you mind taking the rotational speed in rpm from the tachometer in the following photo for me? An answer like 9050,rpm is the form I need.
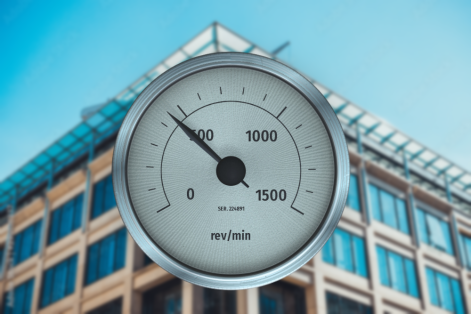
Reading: 450,rpm
